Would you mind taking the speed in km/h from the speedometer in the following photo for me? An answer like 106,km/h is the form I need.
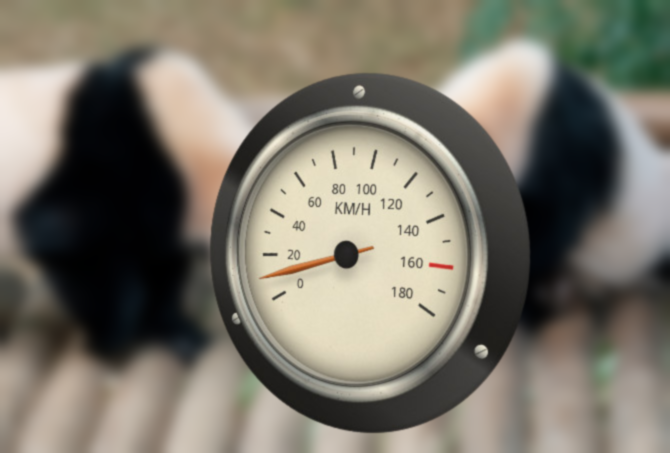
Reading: 10,km/h
